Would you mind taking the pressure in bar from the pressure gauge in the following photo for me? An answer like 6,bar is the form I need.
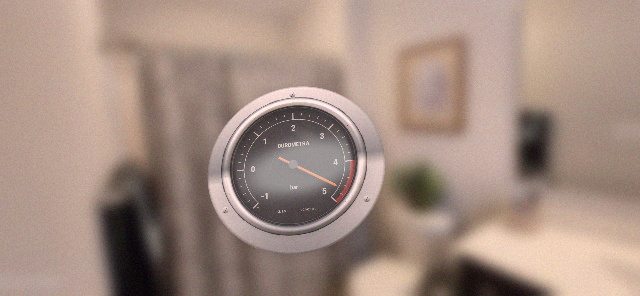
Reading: 4.7,bar
